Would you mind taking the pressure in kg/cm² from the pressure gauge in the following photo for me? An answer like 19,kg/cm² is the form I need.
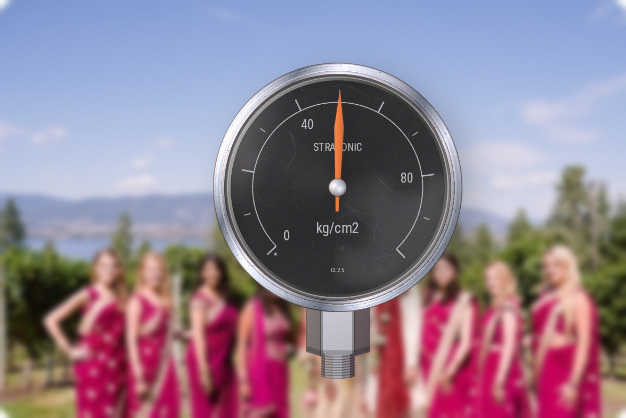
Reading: 50,kg/cm²
